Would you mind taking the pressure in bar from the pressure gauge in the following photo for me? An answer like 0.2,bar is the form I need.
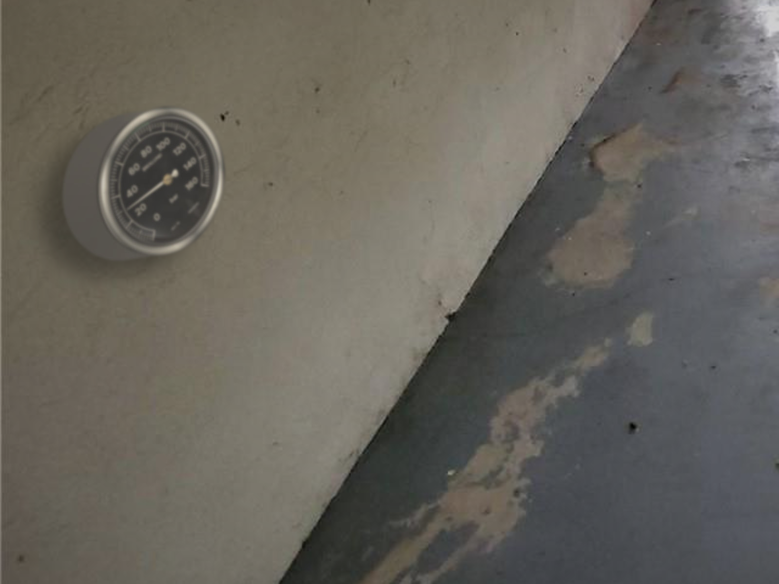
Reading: 30,bar
